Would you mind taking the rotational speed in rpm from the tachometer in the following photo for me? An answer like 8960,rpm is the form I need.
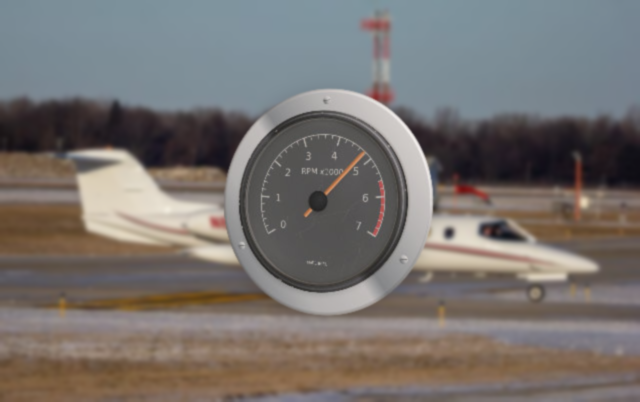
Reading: 4800,rpm
